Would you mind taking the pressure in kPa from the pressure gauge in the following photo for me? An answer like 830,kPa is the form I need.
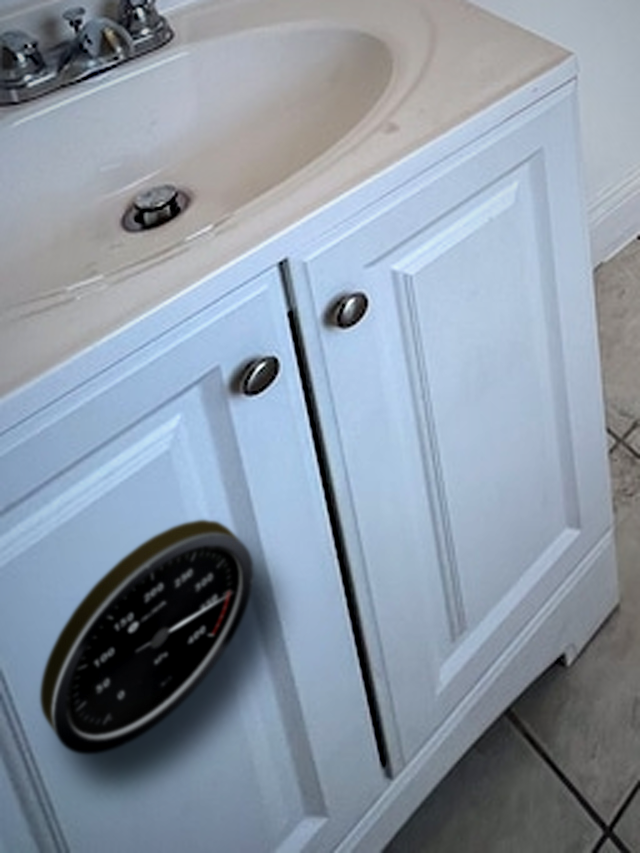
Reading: 350,kPa
